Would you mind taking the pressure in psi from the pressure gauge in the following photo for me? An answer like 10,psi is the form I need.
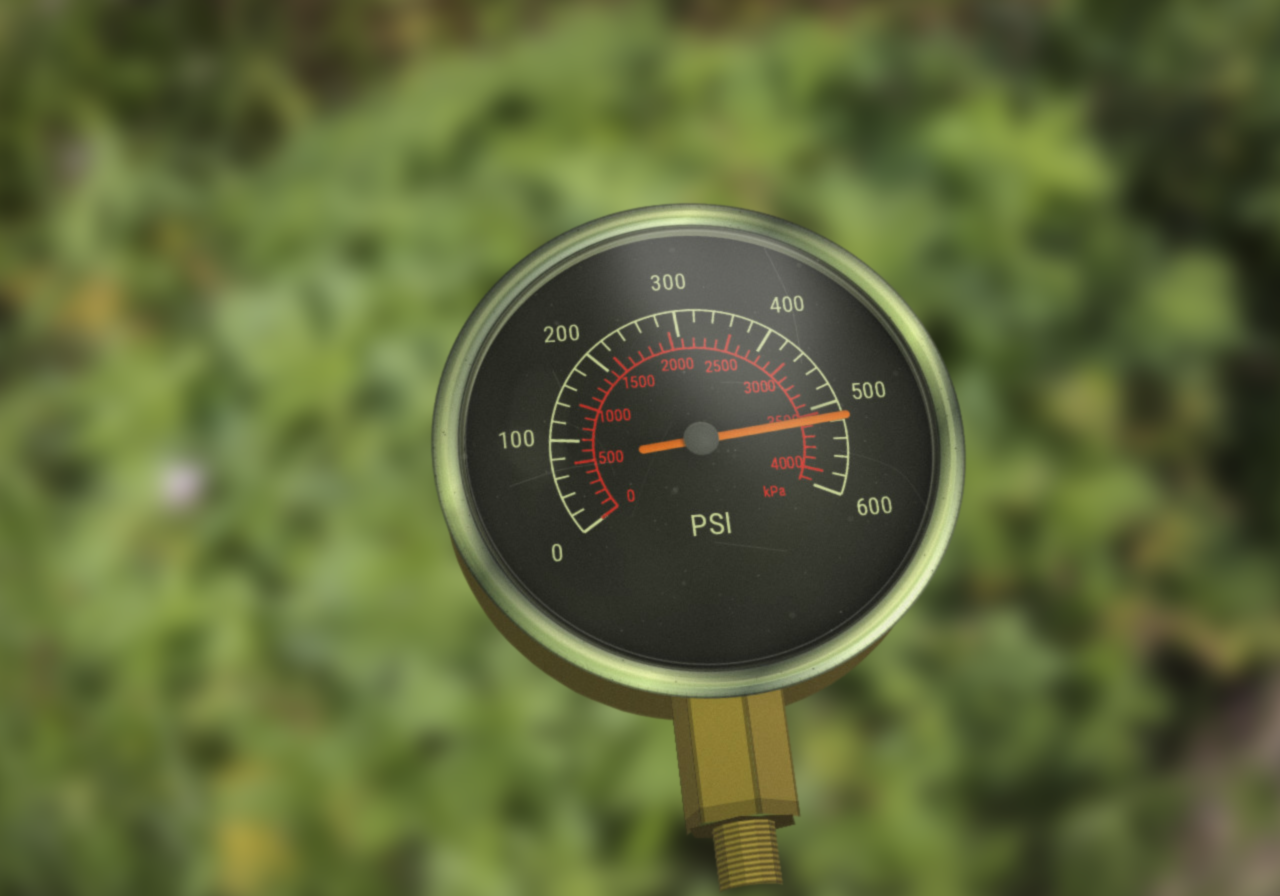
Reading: 520,psi
